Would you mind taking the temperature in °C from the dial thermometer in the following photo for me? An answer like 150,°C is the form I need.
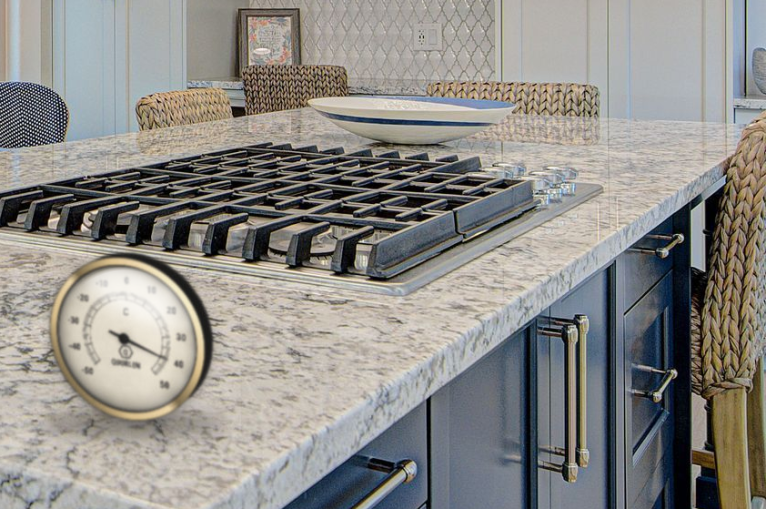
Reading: 40,°C
